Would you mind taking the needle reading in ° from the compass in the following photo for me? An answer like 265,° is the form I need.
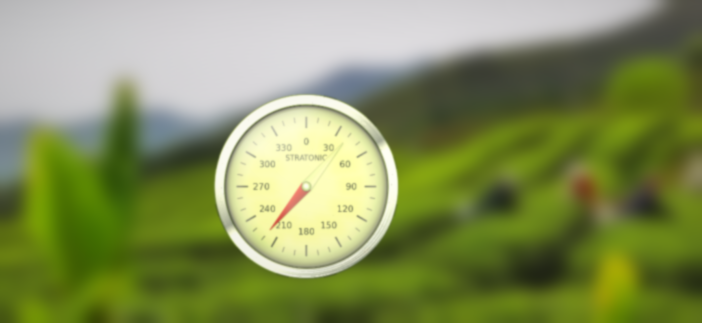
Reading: 220,°
